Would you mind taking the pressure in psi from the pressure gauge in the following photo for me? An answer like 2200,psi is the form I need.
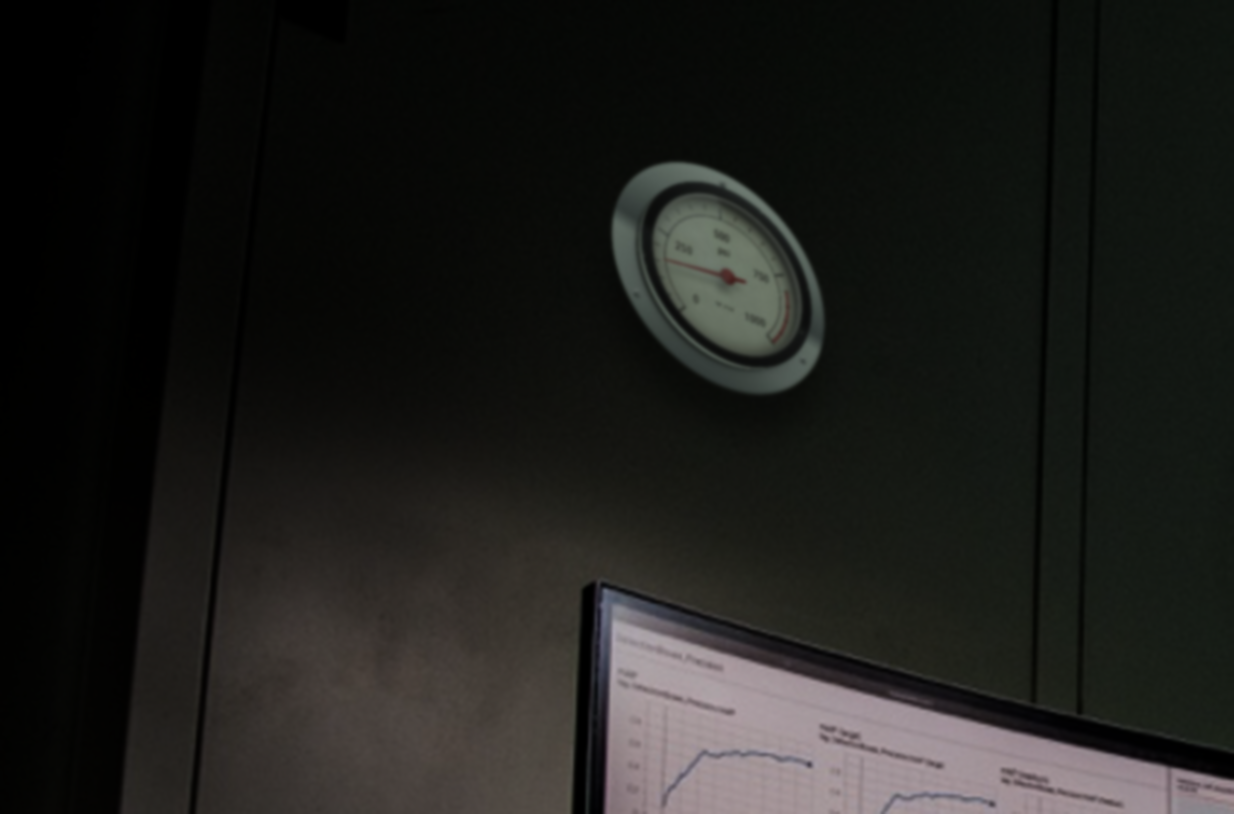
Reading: 150,psi
